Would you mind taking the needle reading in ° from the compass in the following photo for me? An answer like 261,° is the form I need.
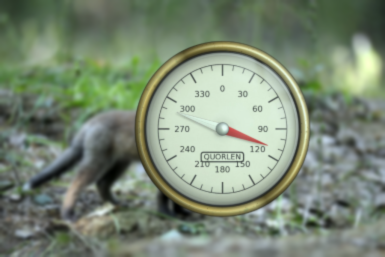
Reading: 110,°
